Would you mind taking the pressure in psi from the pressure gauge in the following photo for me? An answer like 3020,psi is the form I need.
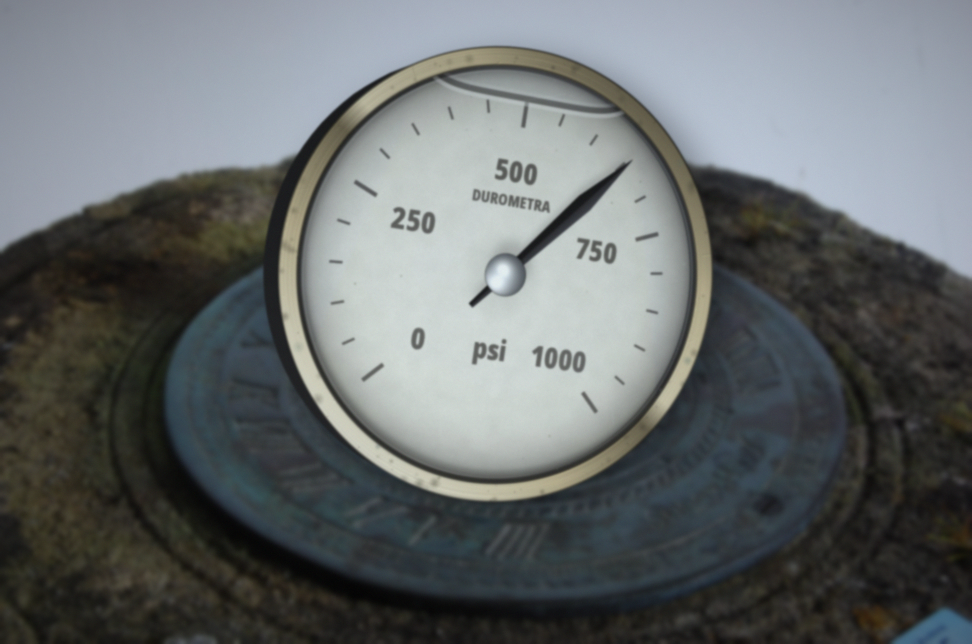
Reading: 650,psi
